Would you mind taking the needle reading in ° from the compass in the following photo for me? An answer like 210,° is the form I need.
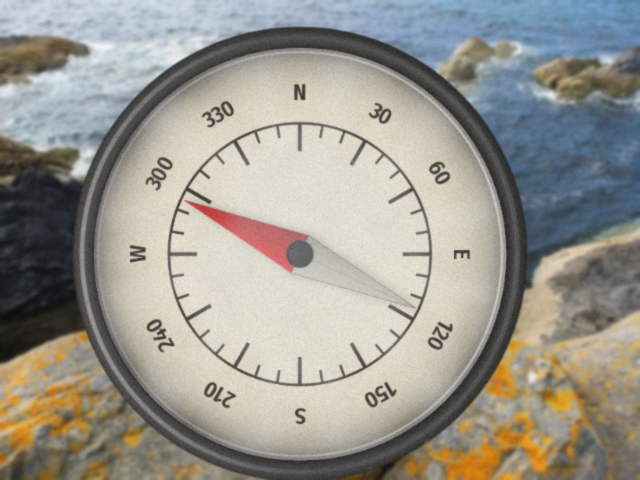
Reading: 295,°
